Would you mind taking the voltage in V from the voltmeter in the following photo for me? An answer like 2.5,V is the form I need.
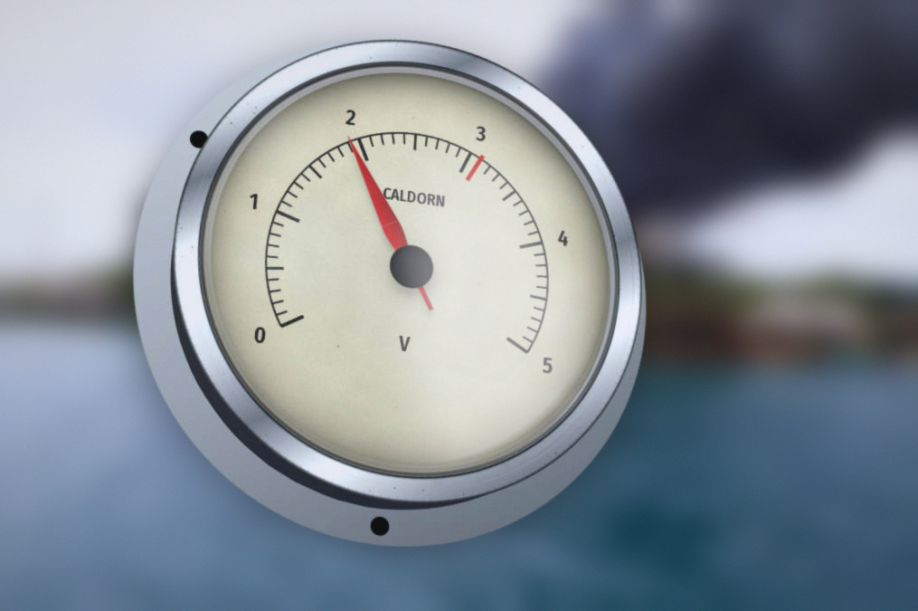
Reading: 1.9,V
